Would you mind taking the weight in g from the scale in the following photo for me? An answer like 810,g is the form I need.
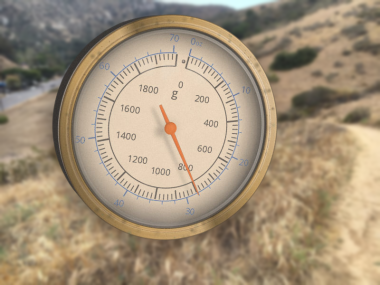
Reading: 800,g
